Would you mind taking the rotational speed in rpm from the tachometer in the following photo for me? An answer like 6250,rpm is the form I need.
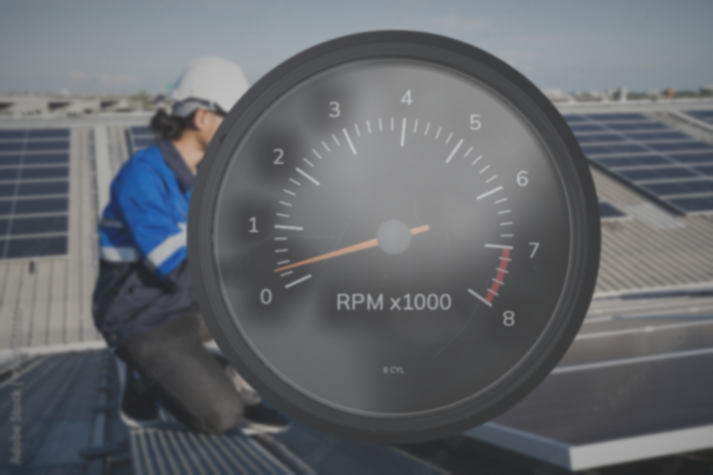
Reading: 300,rpm
